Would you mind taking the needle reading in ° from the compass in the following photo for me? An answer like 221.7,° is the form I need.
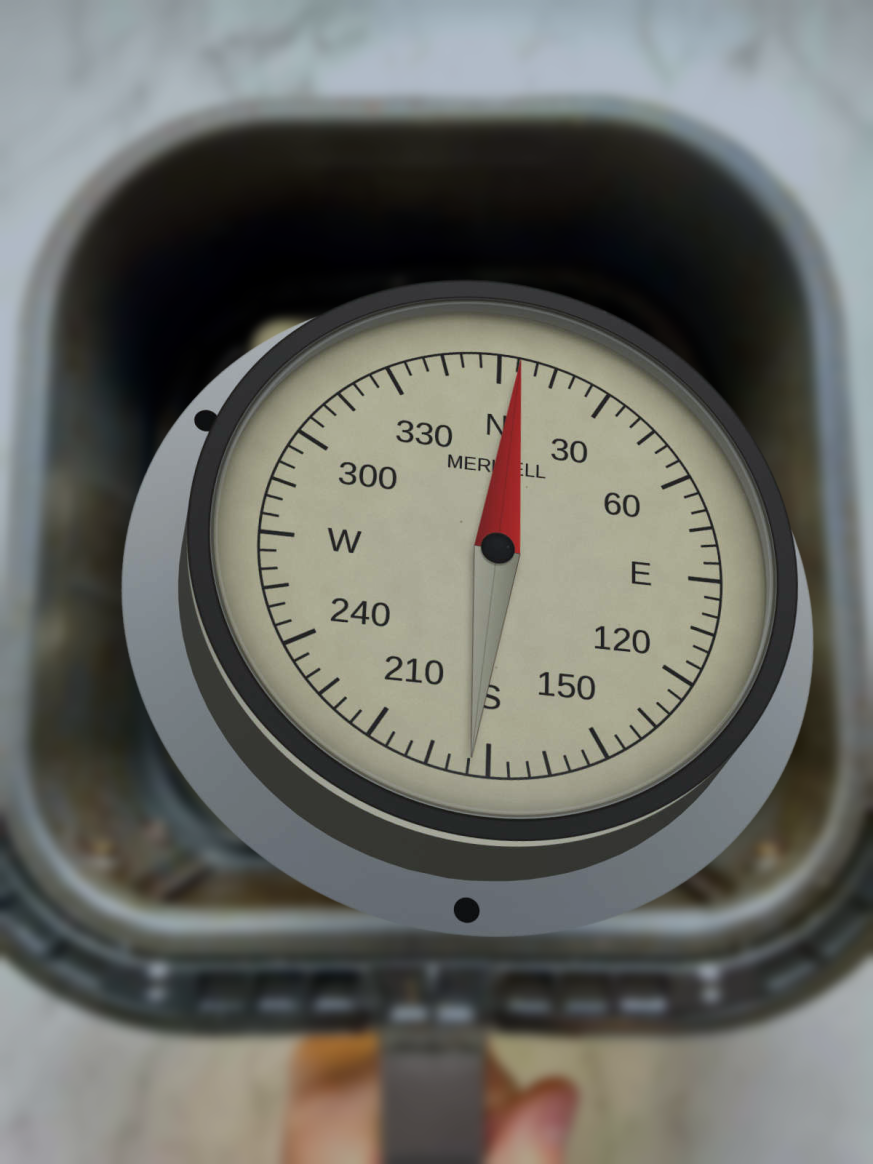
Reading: 5,°
